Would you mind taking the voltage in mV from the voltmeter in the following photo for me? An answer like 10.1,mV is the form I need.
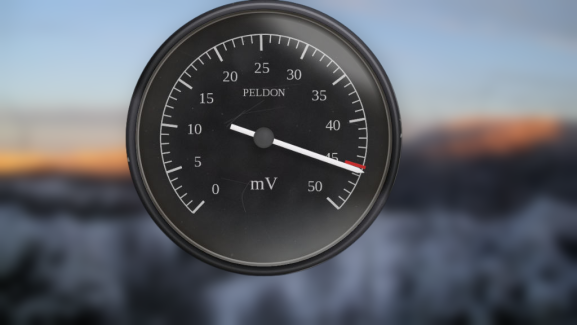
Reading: 45.5,mV
